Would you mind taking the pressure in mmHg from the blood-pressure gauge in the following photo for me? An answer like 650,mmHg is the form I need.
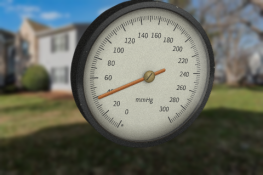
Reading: 40,mmHg
